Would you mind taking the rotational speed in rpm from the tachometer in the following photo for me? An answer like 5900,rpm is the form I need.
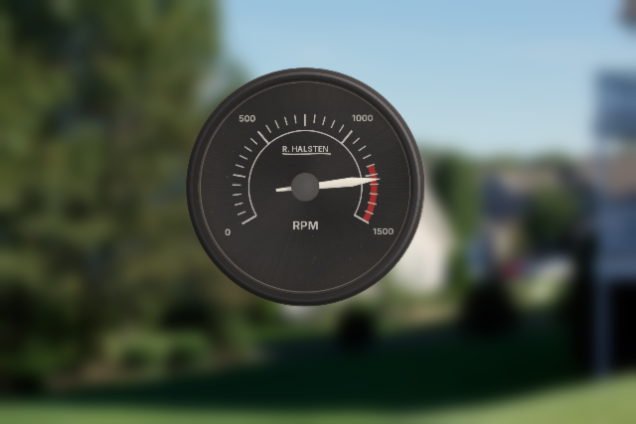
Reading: 1275,rpm
